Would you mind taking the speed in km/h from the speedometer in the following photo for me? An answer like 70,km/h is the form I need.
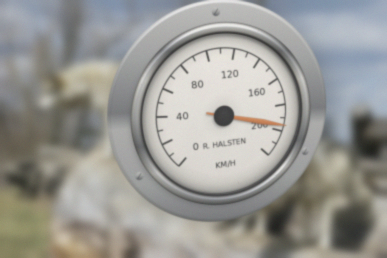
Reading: 195,km/h
